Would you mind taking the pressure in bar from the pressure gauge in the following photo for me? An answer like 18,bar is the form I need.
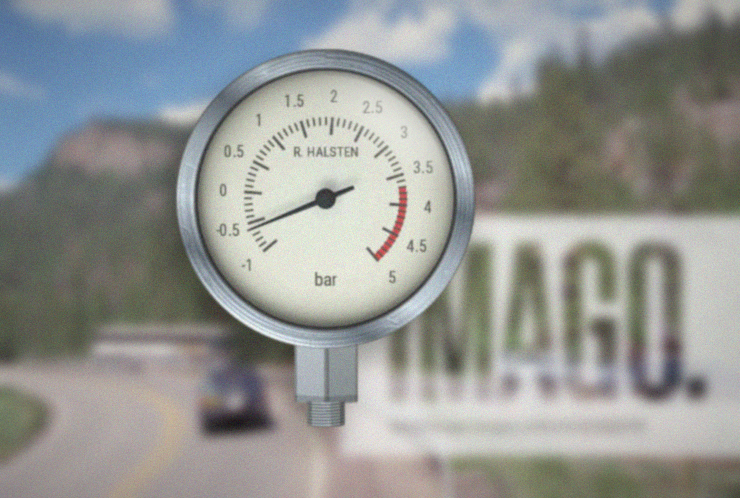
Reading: -0.6,bar
